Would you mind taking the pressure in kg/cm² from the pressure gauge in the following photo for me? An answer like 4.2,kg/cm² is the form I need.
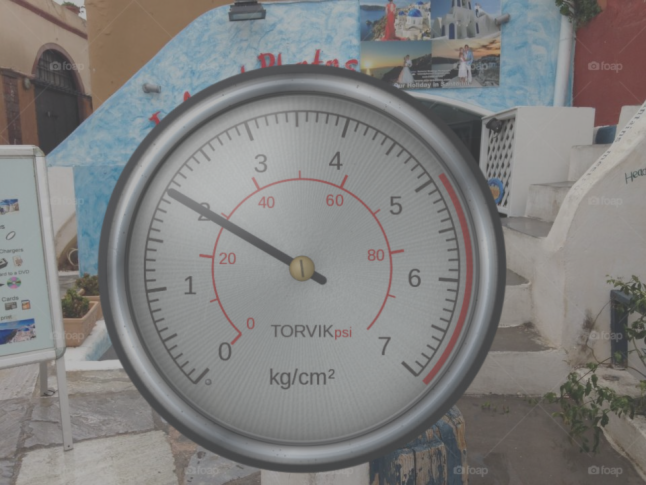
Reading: 2,kg/cm²
